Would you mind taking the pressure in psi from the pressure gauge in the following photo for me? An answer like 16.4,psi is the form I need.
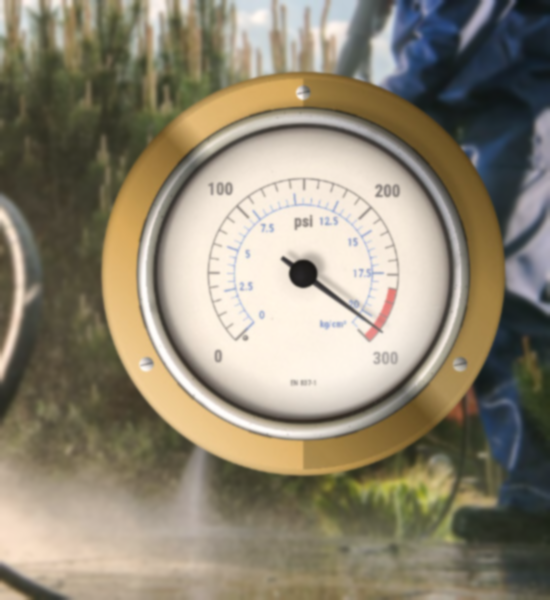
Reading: 290,psi
